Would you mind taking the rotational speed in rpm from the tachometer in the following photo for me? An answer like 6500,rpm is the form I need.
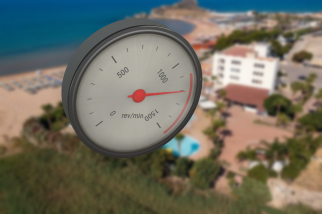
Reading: 1200,rpm
